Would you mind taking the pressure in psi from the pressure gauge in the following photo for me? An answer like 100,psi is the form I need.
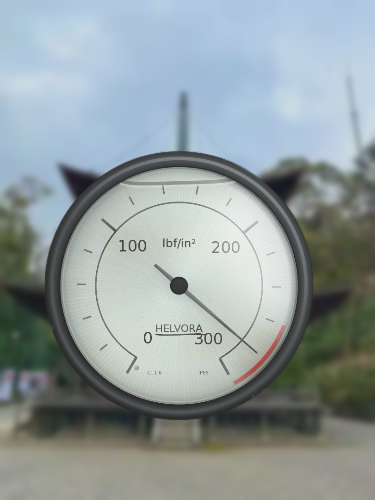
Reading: 280,psi
